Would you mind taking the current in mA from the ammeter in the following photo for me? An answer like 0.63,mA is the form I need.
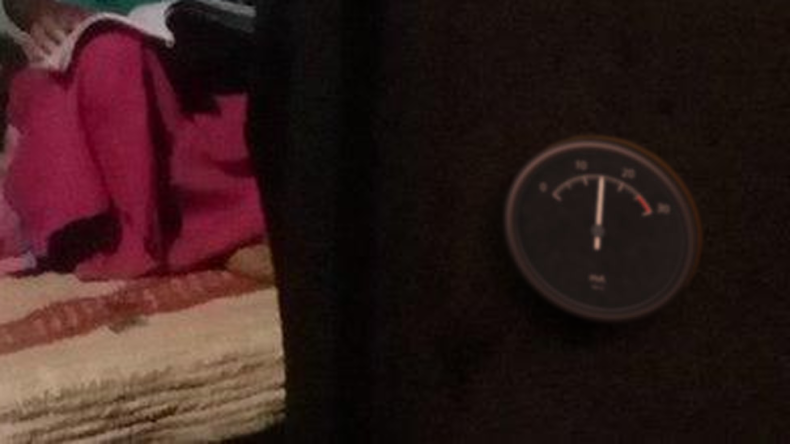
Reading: 15,mA
